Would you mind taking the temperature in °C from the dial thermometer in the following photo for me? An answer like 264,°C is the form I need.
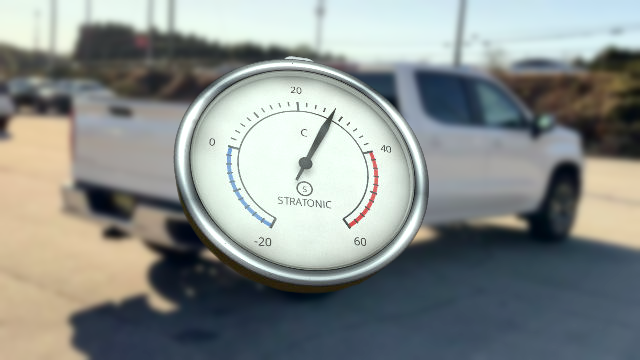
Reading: 28,°C
